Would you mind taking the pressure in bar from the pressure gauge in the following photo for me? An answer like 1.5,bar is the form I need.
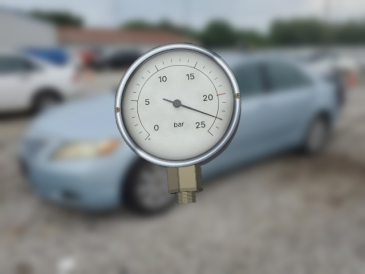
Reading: 23,bar
